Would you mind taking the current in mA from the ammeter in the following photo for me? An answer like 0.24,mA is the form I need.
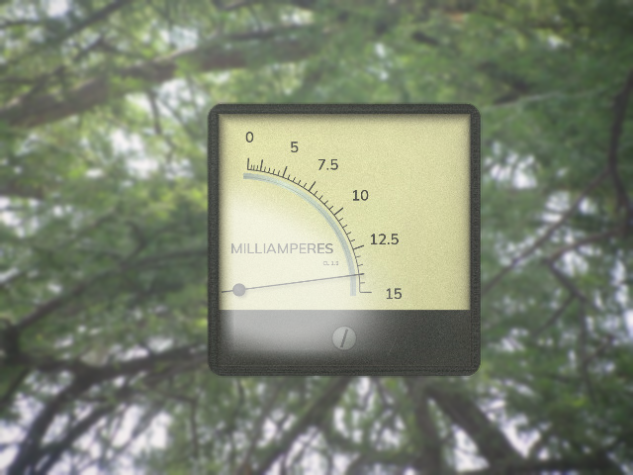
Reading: 14,mA
